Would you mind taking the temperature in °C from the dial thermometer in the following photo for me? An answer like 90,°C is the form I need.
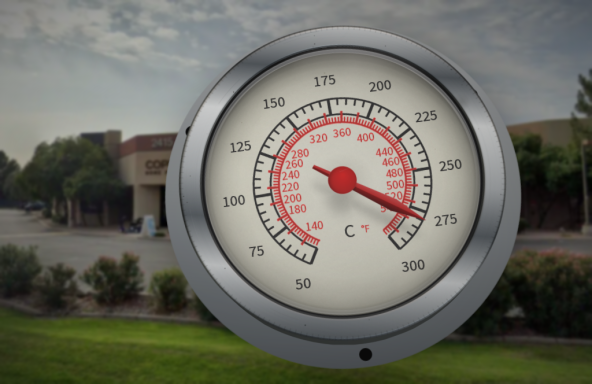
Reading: 280,°C
